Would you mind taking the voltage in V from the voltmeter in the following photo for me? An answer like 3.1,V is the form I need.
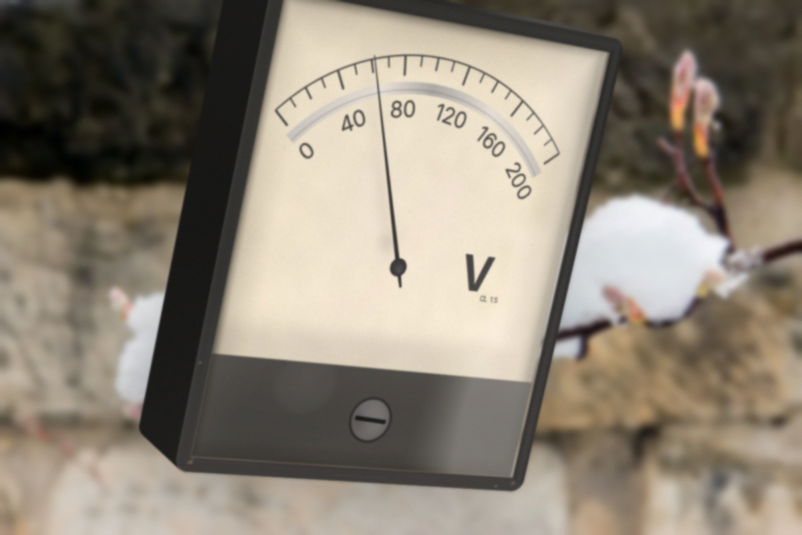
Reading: 60,V
